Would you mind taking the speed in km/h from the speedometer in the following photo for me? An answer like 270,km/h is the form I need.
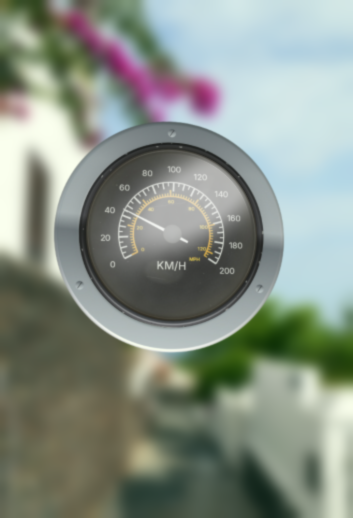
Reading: 45,km/h
